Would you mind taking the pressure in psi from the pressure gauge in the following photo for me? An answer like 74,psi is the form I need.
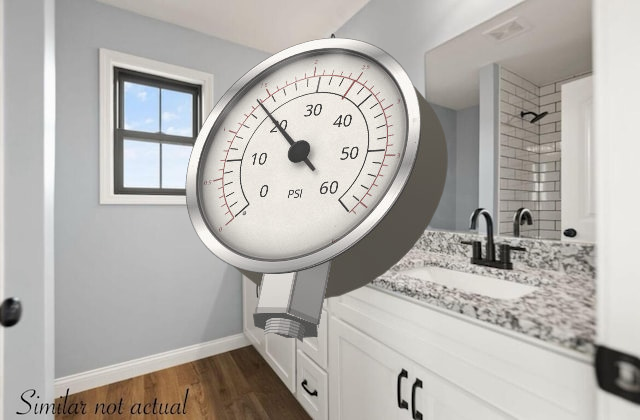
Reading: 20,psi
